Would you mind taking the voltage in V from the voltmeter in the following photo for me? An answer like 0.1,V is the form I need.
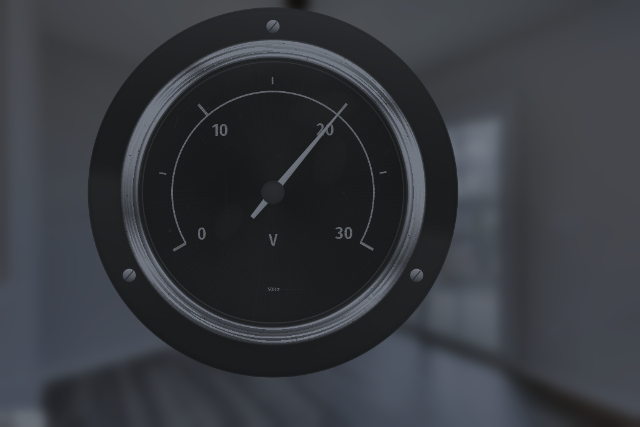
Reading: 20,V
